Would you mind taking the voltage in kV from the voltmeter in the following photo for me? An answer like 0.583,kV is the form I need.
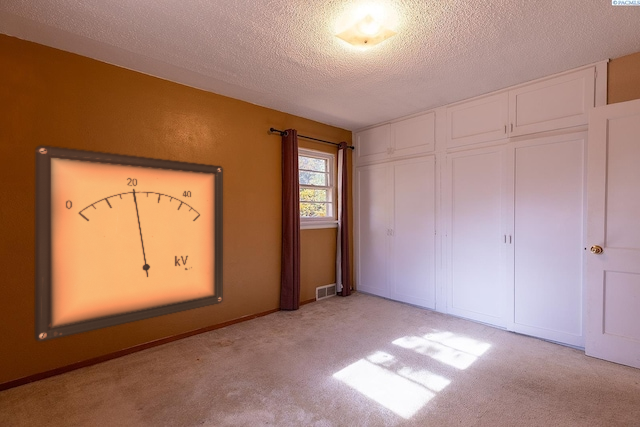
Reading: 20,kV
